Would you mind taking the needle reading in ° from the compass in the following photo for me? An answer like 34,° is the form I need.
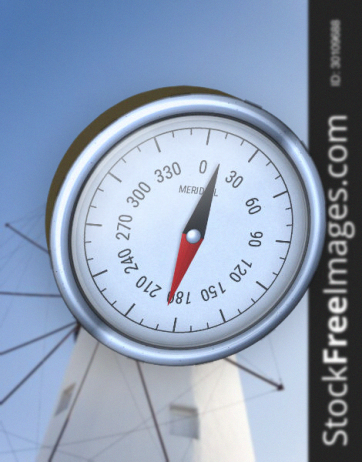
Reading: 190,°
